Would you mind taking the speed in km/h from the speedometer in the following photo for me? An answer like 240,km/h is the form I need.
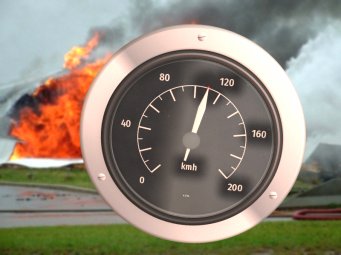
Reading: 110,km/h
